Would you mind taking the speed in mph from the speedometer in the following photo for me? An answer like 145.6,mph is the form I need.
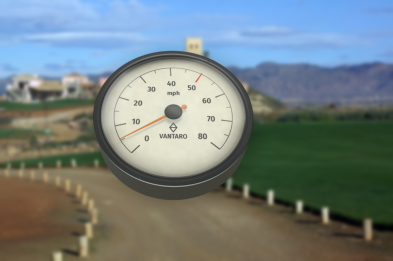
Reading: 5,mph
